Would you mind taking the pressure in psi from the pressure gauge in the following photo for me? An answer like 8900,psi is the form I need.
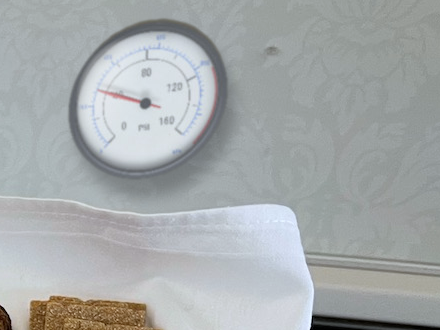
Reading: 40,psi
